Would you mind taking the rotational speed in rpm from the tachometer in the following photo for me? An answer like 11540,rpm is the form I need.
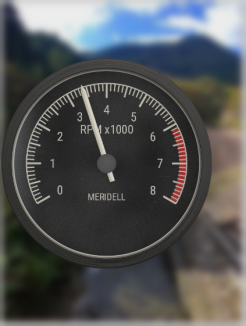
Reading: 3400,rpm
